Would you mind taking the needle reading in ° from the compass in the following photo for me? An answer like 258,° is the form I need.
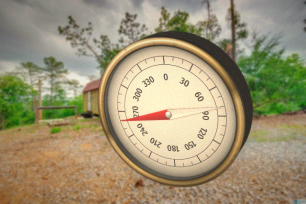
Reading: 260,°
